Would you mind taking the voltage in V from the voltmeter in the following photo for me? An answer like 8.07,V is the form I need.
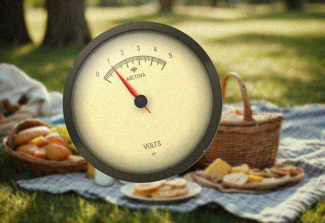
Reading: 1,V
